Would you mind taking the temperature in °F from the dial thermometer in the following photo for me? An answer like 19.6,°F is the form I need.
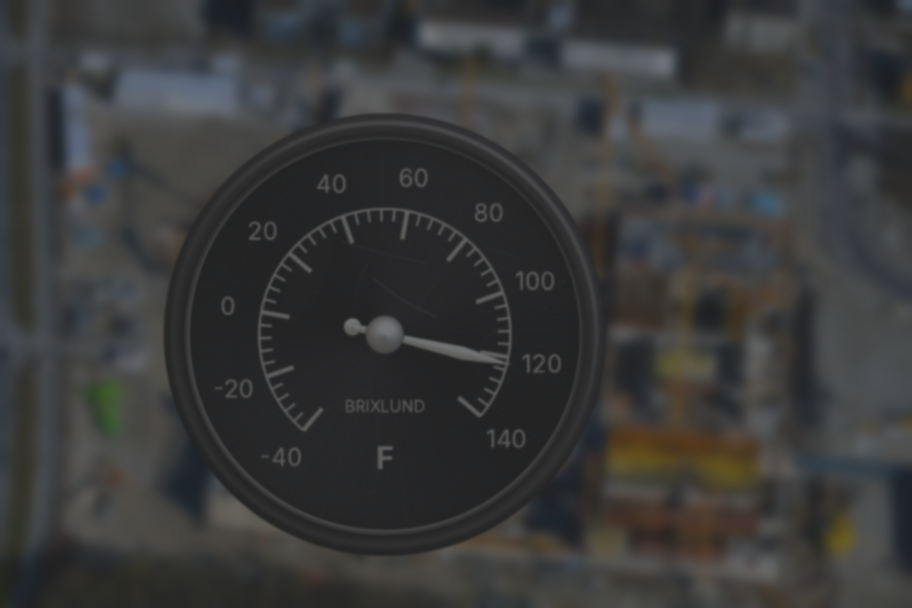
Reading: 122,°F
